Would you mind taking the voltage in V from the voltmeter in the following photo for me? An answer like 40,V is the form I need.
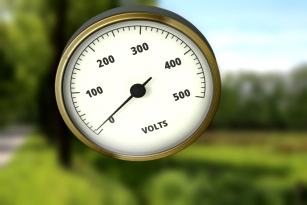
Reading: 10,V
